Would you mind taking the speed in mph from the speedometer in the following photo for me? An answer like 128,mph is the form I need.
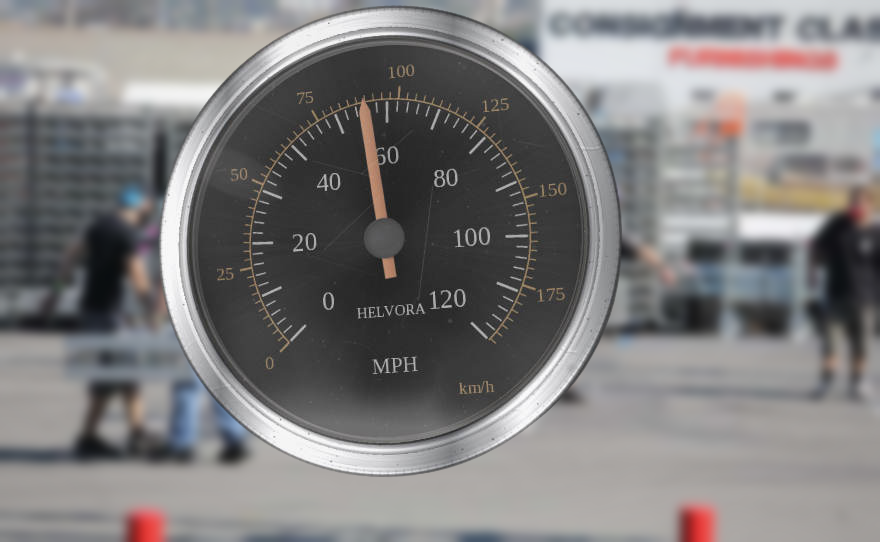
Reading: 56,mph
